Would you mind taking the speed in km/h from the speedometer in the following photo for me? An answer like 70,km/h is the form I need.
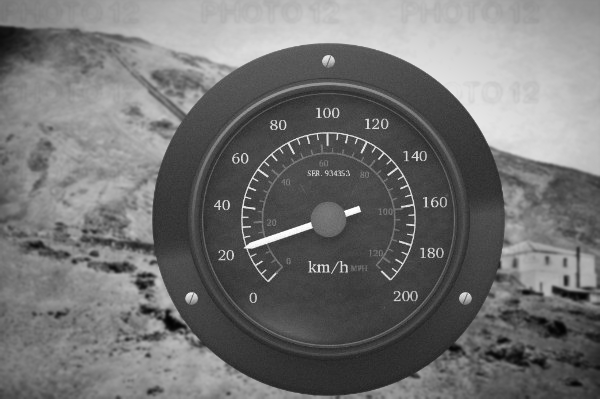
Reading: 20,km/h
